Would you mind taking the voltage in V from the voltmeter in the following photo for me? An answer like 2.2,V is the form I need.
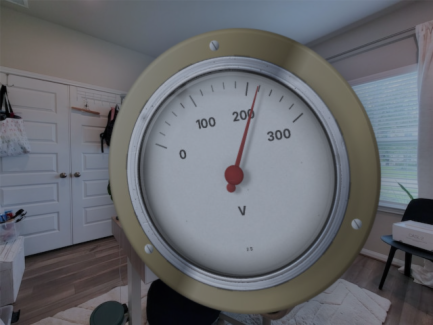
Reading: 220,V
